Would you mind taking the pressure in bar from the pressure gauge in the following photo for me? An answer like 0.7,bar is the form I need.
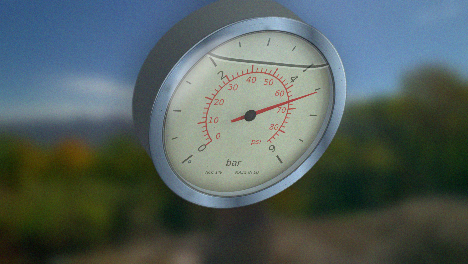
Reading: 4.5,bar
